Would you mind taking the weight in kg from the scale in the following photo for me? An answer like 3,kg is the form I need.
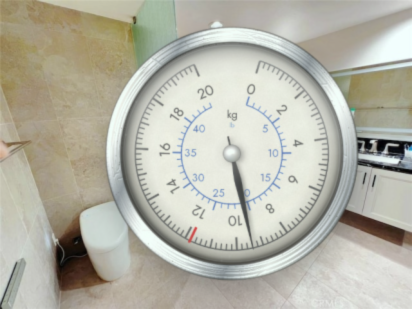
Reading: 9.4,kg
